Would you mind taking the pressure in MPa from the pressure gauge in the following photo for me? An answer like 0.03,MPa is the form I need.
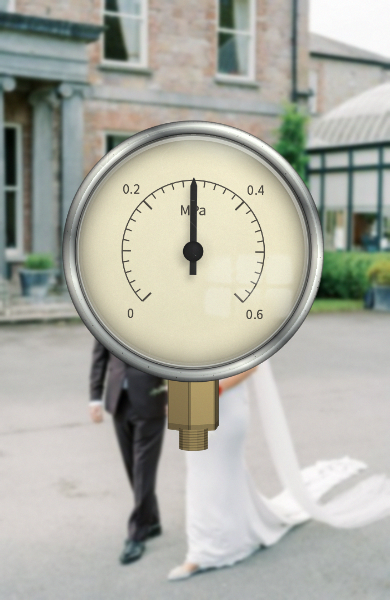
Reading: 0.3,MPa
